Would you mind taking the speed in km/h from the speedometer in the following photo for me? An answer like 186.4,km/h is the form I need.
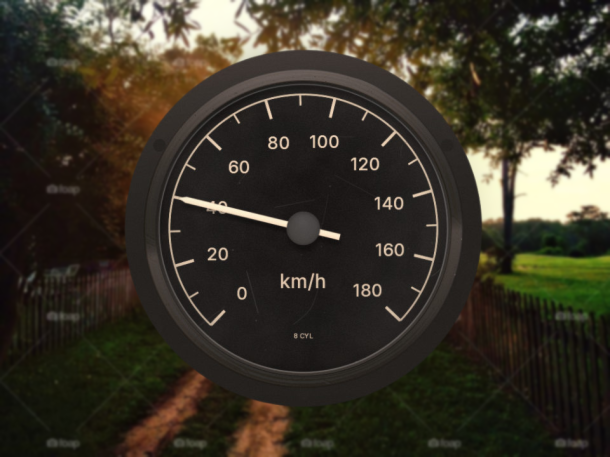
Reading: 40,km/h
